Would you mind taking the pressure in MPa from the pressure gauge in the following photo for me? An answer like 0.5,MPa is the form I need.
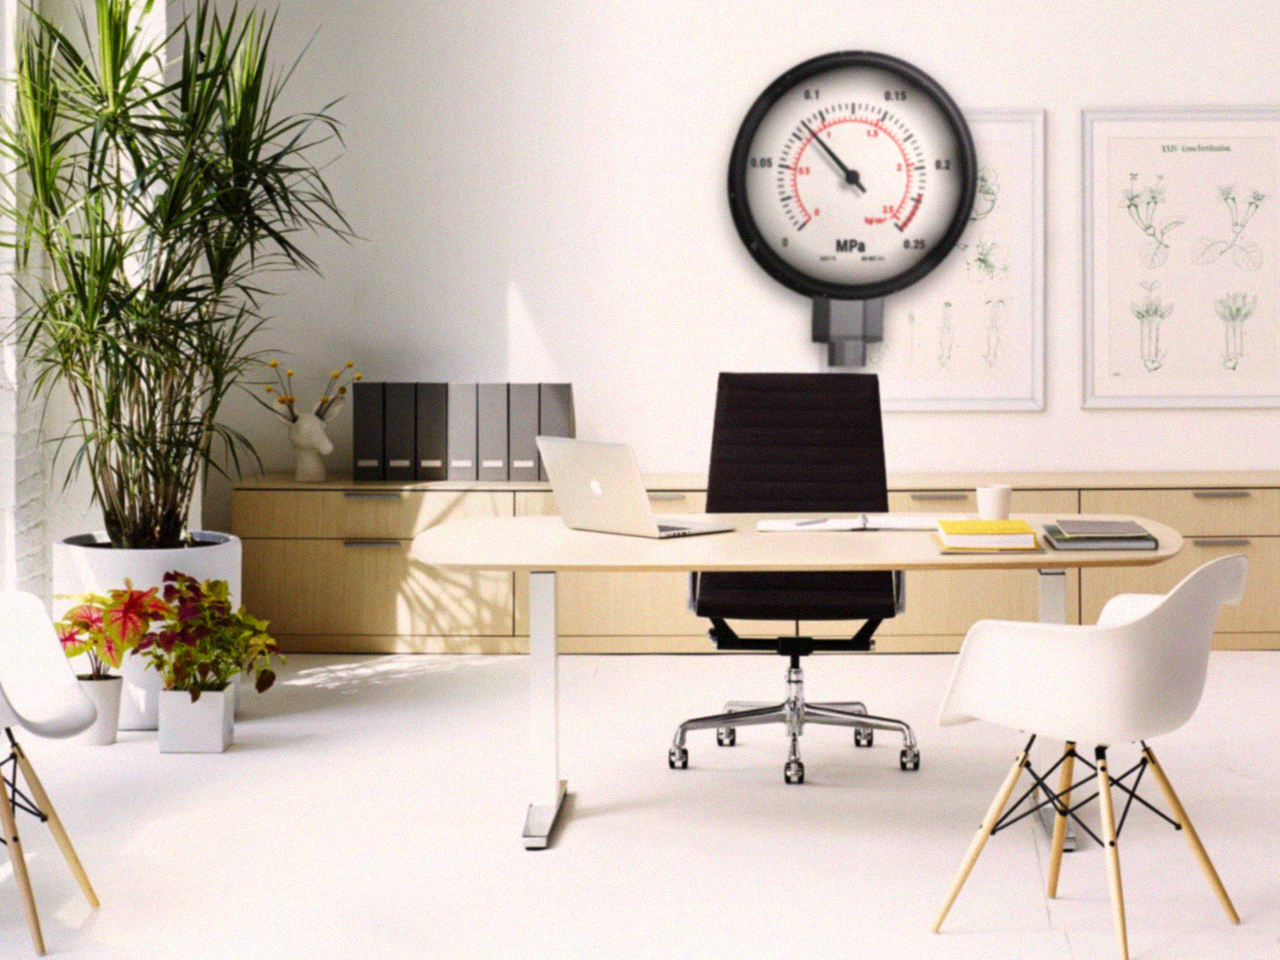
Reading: 0.085,MPa
